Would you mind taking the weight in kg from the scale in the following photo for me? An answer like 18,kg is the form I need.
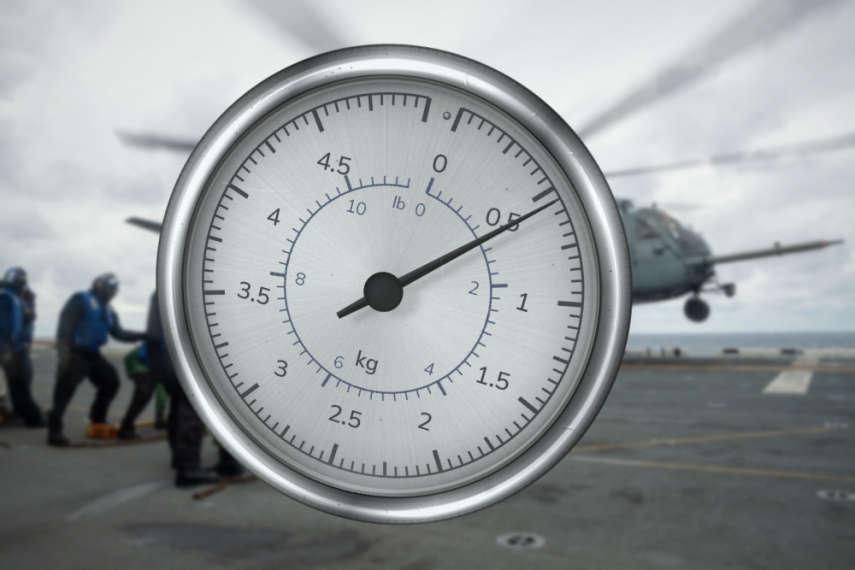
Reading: 0.55,kg
